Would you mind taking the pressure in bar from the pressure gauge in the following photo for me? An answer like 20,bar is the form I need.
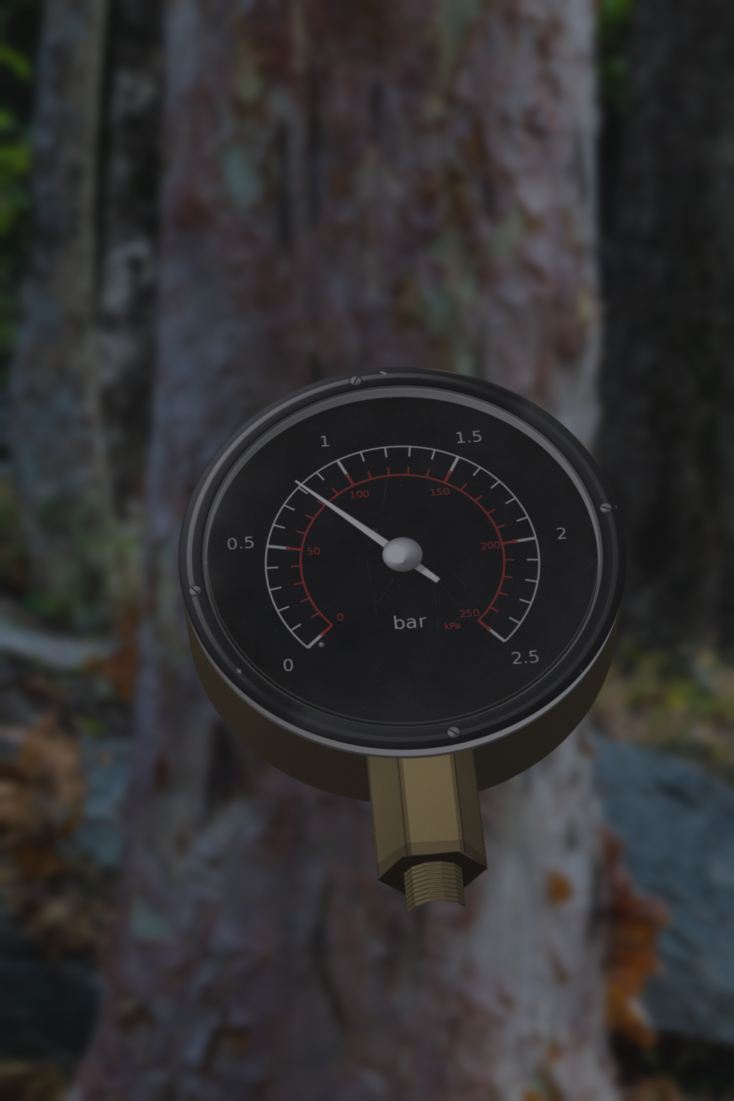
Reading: 0.8,bar
